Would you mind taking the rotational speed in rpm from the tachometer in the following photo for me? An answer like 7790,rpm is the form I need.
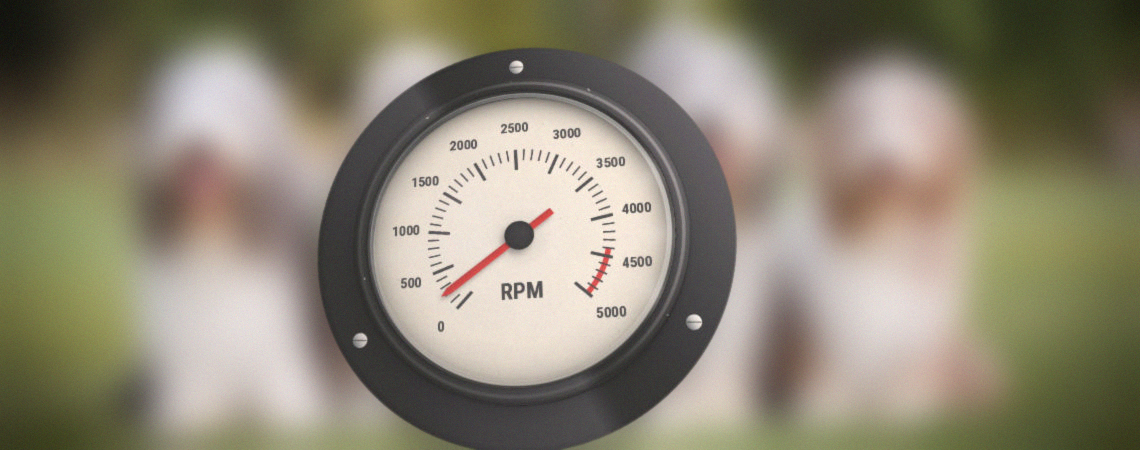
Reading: 200,rpm
